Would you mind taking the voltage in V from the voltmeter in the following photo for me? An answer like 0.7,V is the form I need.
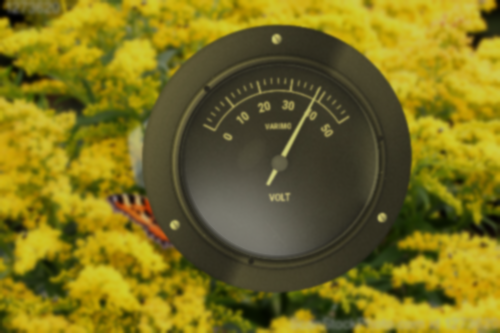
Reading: 38,V
